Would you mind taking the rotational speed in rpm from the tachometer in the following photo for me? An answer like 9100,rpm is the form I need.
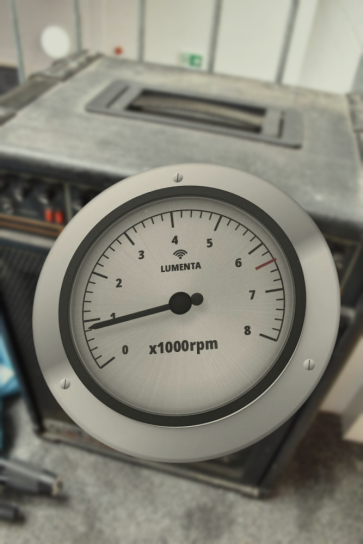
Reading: 800,rpm
